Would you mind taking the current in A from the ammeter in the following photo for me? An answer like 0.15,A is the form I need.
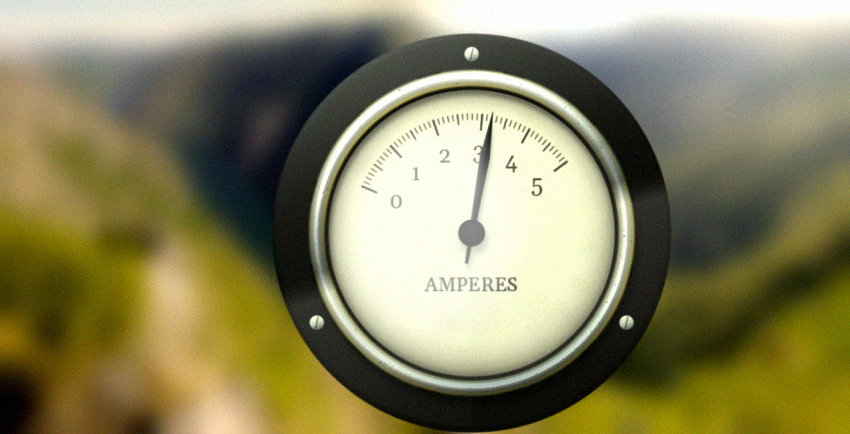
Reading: 3.2,A
